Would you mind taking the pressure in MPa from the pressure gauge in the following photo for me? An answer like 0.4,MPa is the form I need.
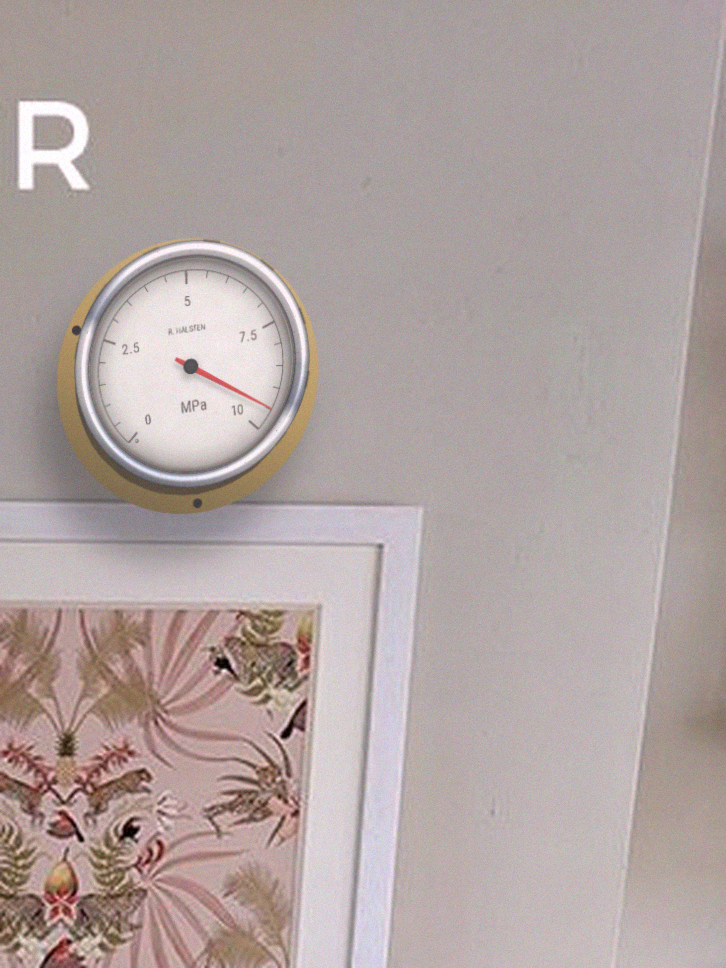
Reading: 9.5,MPa
